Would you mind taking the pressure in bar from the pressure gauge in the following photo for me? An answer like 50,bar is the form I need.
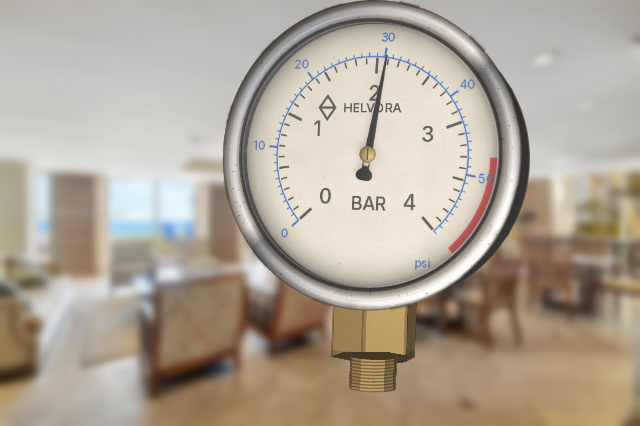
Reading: 2.1,bar
